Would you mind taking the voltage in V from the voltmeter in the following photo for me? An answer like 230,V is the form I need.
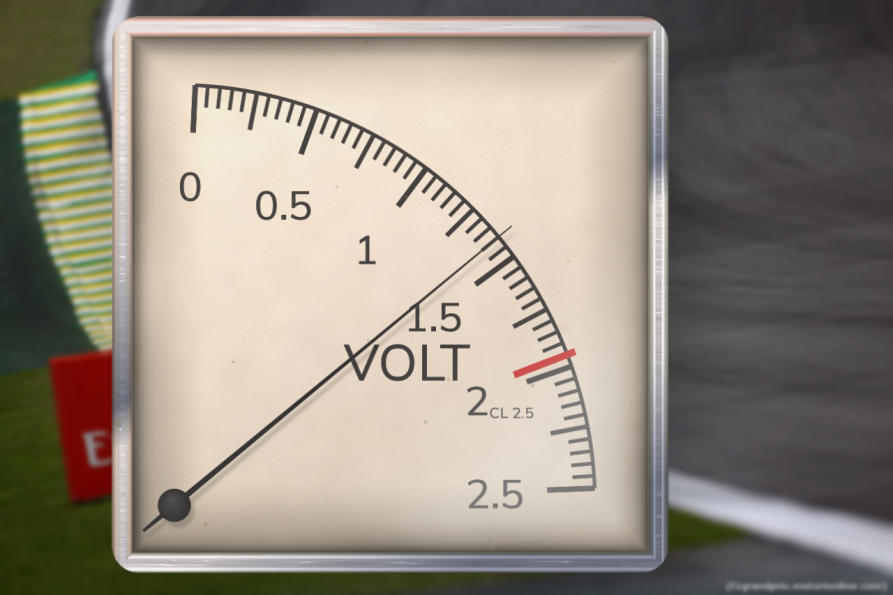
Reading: 1.4,V
